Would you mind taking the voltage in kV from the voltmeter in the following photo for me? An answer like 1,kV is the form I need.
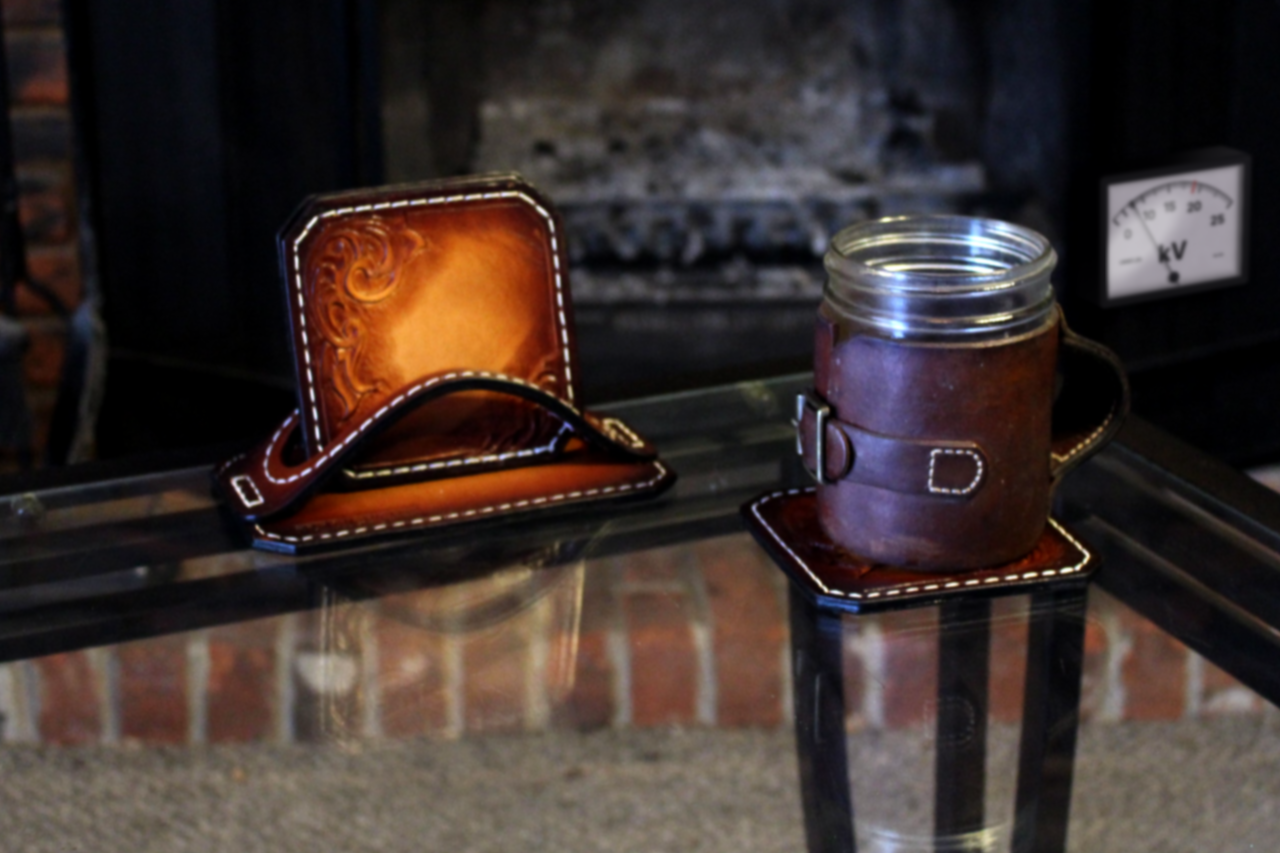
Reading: 7.5,kV
